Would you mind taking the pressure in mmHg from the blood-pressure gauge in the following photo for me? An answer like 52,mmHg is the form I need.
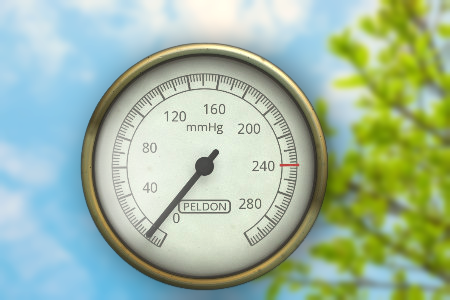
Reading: 10,mmHg
